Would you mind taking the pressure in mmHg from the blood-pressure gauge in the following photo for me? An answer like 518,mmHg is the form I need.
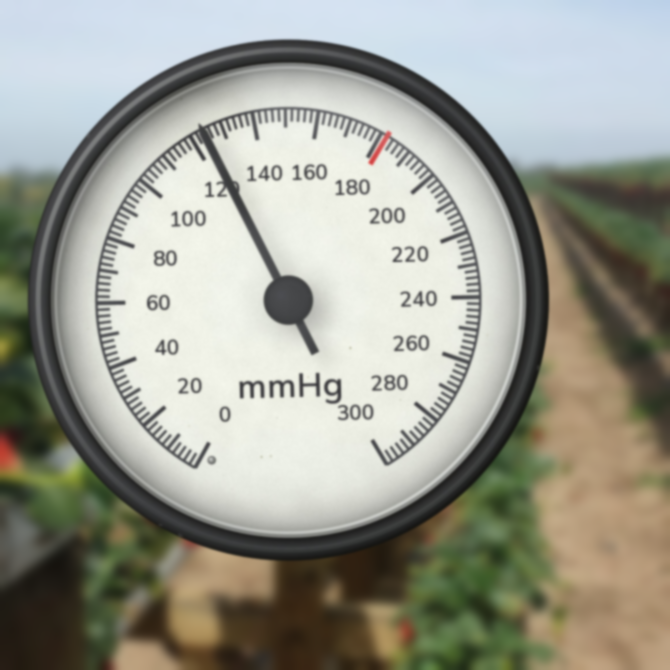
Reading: 124,mmHg
